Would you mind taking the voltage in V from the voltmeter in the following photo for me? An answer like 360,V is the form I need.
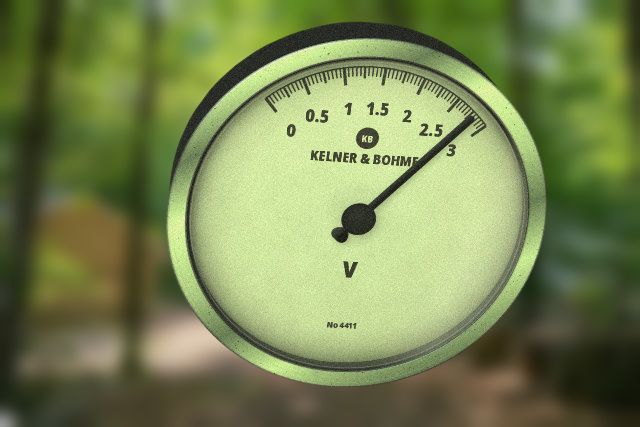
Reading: 2.75,V
